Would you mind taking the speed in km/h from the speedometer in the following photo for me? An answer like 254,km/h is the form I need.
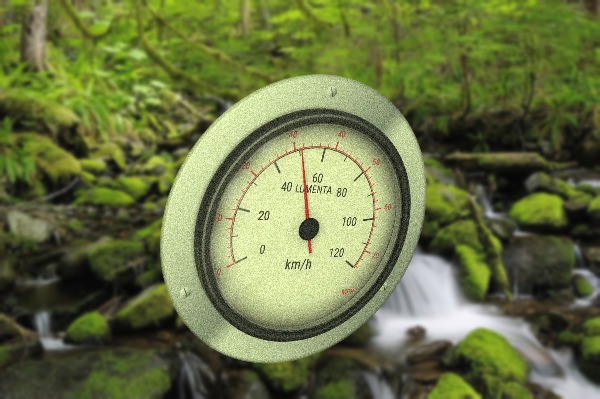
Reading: 50,km/h
